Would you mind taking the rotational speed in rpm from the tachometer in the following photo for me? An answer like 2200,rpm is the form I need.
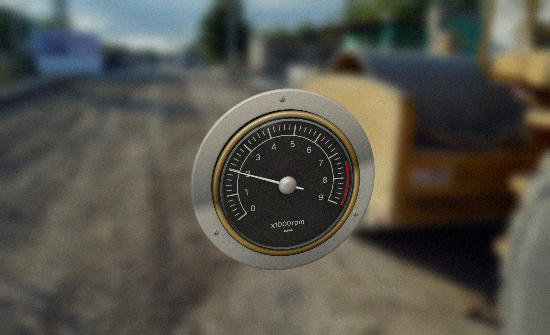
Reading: 2000,rpm
